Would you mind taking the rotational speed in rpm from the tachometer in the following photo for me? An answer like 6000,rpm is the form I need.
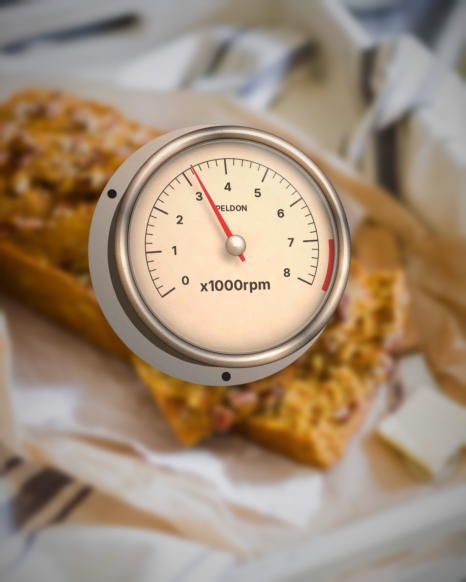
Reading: 3200,rpm
